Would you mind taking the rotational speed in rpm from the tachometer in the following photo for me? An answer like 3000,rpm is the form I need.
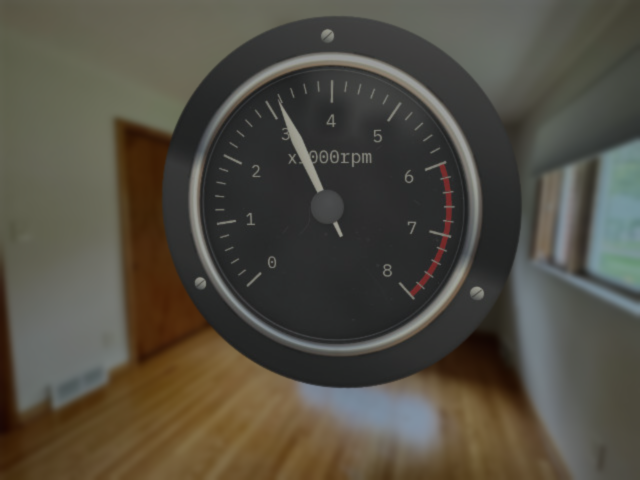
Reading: 3200,rpm
